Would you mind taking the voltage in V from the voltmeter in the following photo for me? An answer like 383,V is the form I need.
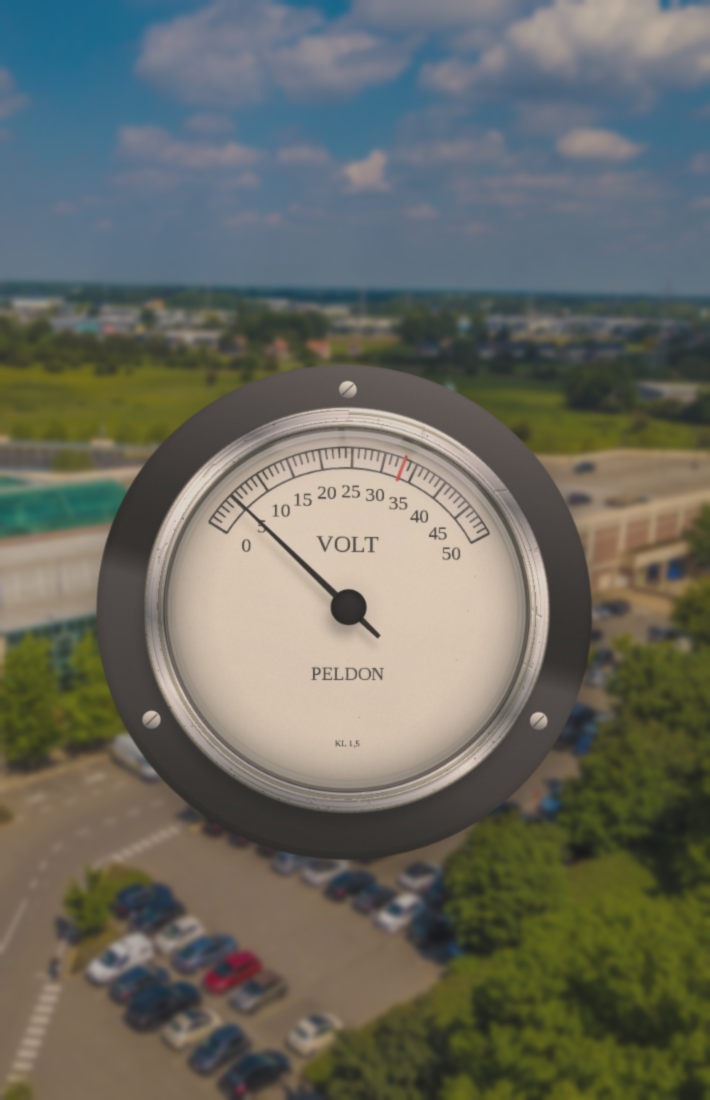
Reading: 5,V
